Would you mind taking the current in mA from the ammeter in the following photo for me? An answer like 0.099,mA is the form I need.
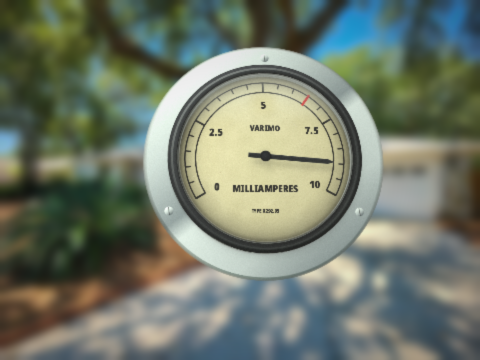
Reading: 9,mA
